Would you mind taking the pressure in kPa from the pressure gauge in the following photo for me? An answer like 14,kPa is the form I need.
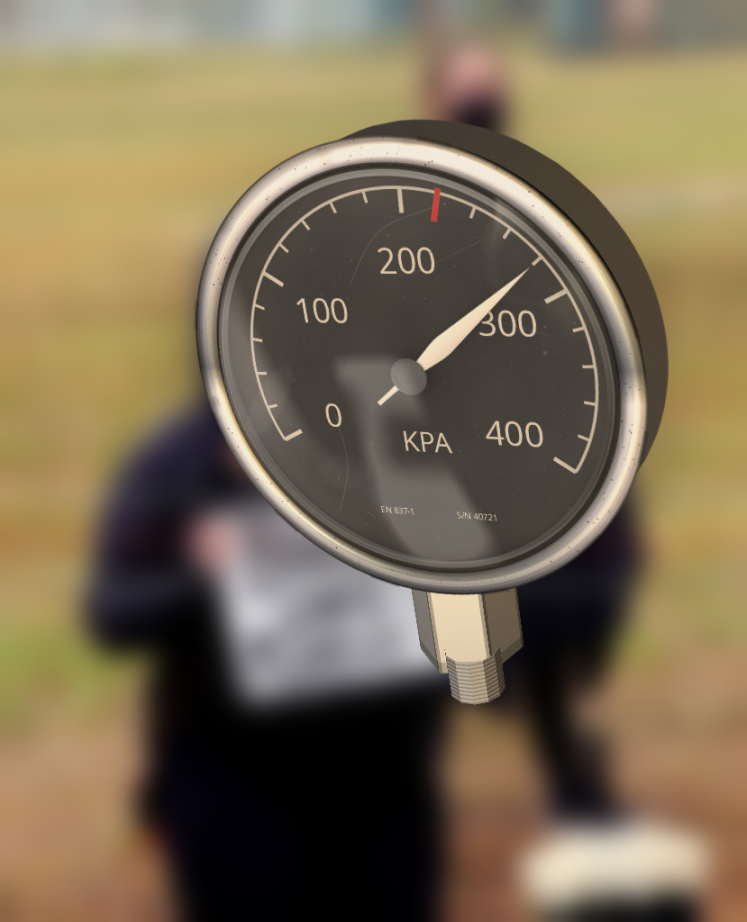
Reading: 280,kPa
